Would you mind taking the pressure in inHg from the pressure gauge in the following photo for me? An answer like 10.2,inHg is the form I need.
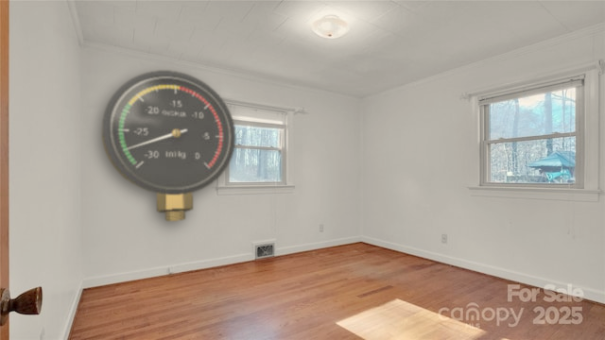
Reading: -27.5,inHg
